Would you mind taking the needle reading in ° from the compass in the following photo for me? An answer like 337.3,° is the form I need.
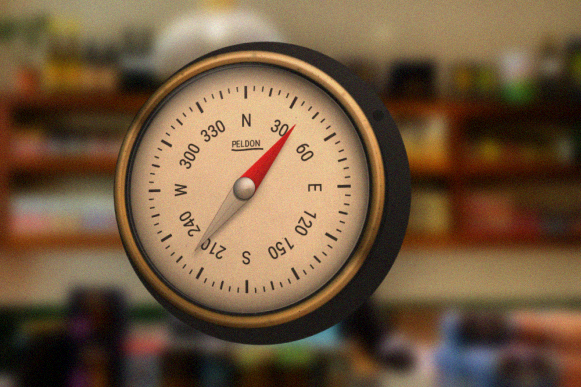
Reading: 40,°
